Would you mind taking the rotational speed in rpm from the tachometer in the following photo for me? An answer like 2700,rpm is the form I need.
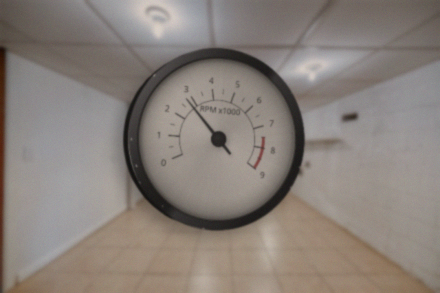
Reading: 2750,rpm
